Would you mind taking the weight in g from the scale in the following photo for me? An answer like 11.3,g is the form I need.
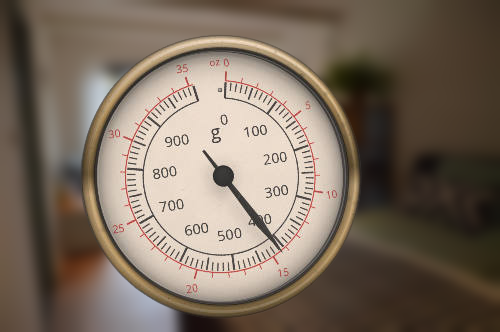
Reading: 410,g
